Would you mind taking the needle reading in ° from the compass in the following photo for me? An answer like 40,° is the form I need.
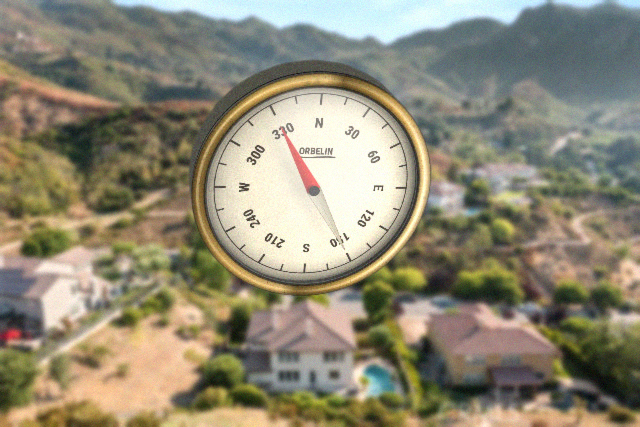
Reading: 330,°
